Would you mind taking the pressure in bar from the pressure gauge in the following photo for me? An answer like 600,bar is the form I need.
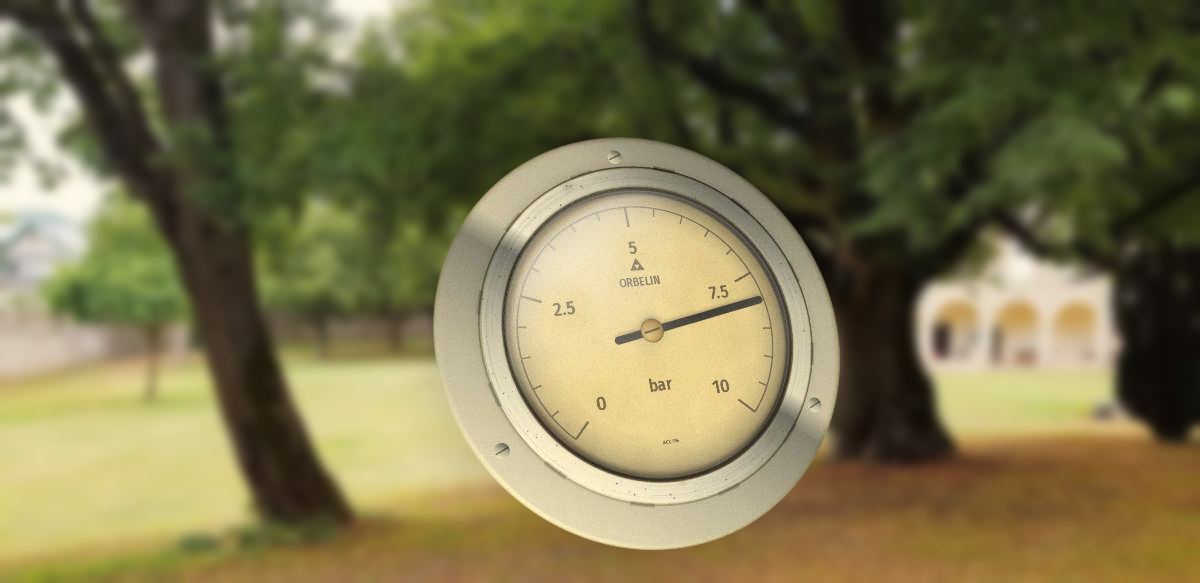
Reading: 8,bar
